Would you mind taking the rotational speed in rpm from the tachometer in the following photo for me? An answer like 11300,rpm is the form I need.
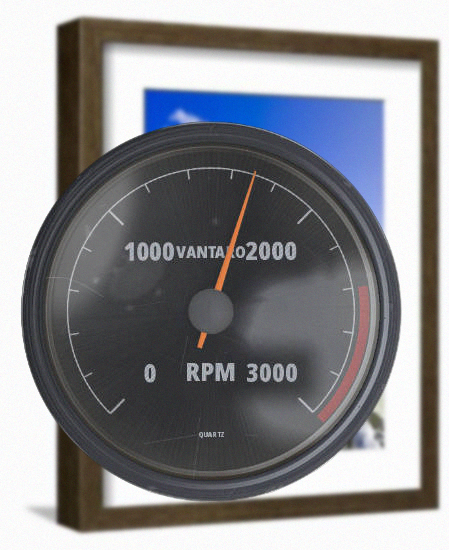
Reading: 1700,rpm
